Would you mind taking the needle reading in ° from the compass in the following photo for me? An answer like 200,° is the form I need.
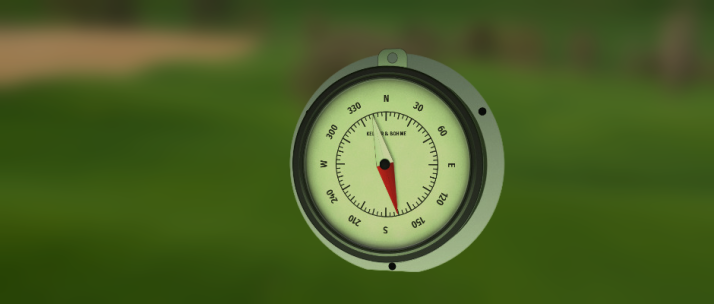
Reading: 165,°
